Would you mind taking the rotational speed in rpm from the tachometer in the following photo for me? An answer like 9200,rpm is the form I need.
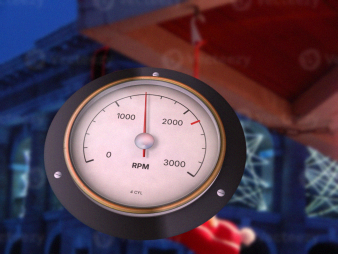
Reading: 1400,rpm
